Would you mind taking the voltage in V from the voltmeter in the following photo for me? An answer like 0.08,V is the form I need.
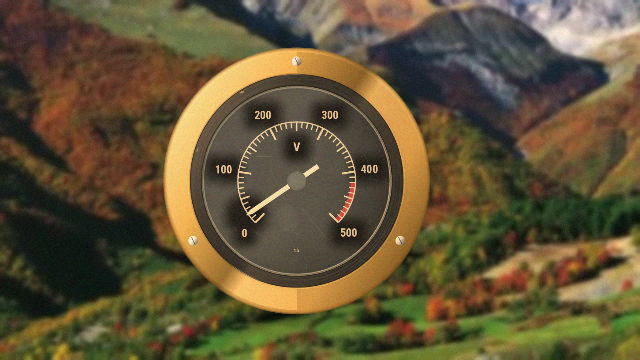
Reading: 20,V
